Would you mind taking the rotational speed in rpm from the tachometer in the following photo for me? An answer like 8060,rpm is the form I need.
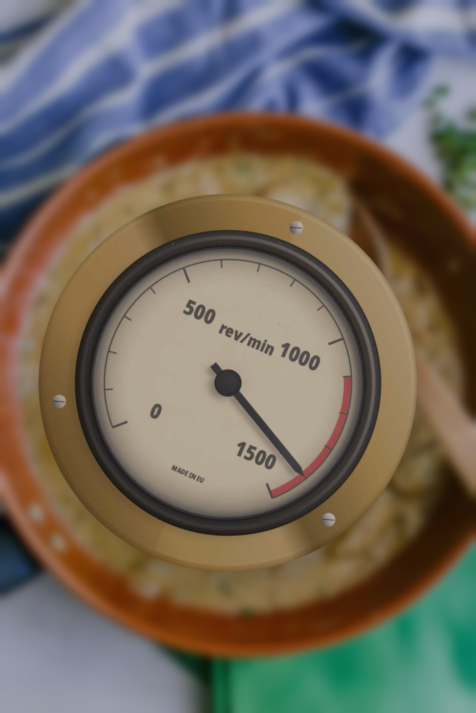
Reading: 1400,rpm
